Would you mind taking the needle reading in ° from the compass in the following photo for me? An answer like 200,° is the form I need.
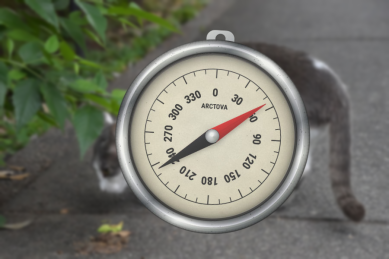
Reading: 55,°
